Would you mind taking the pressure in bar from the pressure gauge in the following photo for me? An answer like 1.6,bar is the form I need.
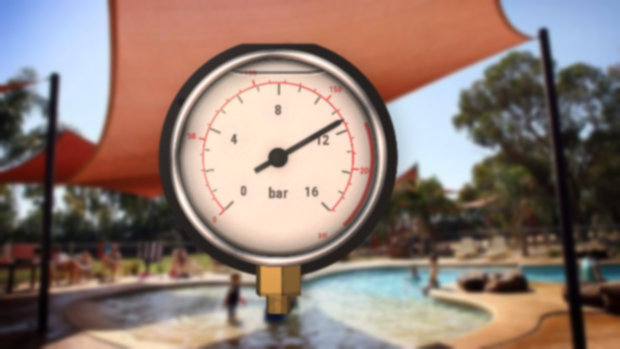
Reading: 11.5,bar
